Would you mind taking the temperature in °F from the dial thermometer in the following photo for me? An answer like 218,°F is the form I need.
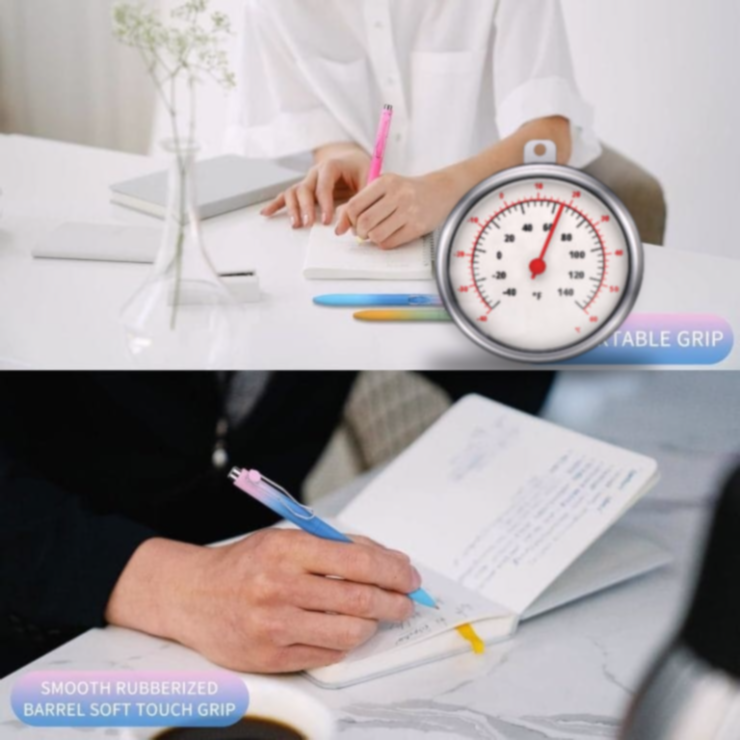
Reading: 64,°F
